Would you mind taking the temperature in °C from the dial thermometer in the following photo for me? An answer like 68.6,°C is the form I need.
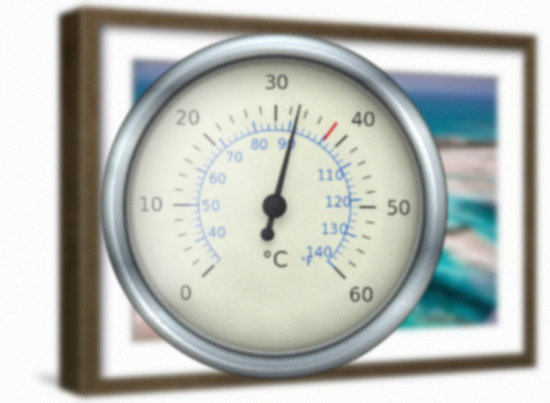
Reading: 33,°C
